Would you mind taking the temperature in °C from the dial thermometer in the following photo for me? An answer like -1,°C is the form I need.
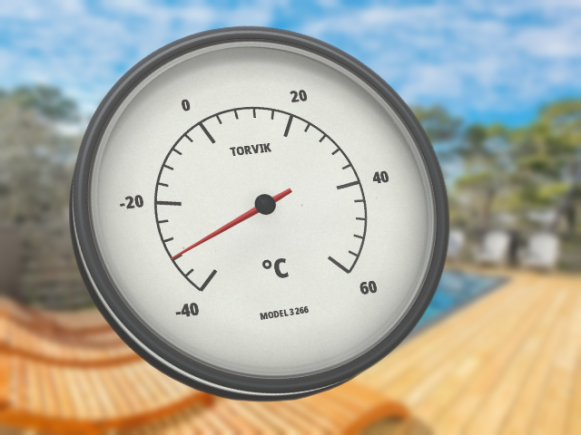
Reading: -32,°C
